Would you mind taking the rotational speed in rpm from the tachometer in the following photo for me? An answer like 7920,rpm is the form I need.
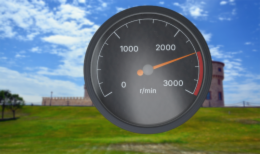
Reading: 2400,rpm
